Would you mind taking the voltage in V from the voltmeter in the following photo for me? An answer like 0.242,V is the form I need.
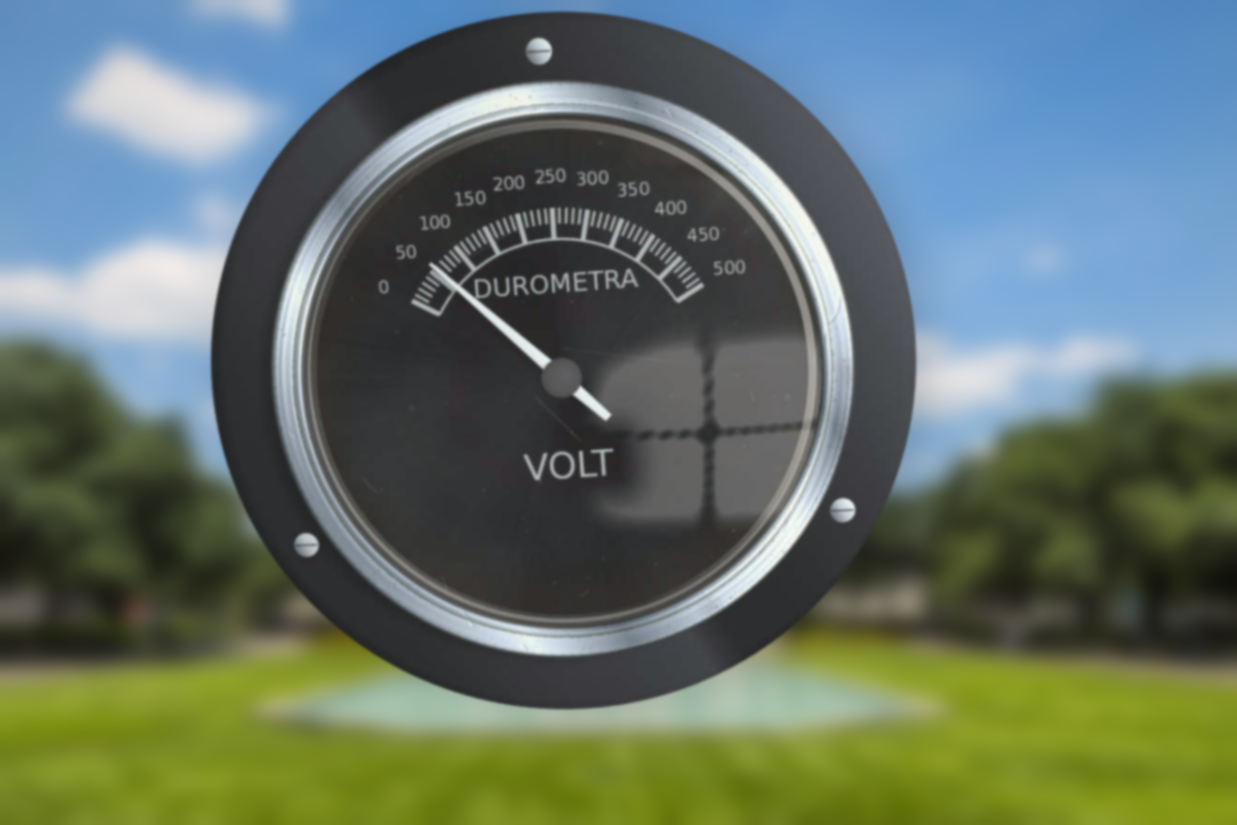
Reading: 60,V
